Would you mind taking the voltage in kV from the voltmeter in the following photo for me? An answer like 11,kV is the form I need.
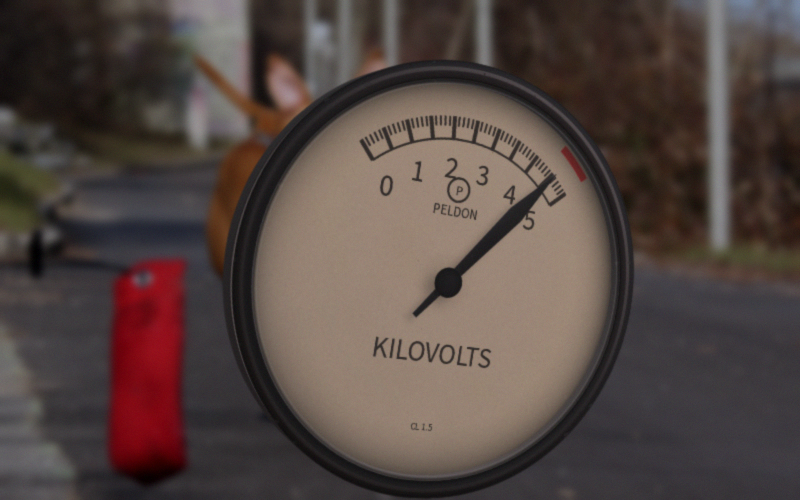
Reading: 4.5,kV
